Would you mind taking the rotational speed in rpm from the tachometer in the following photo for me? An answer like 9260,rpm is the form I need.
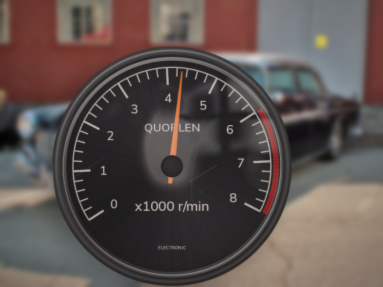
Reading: 4300,rpm
